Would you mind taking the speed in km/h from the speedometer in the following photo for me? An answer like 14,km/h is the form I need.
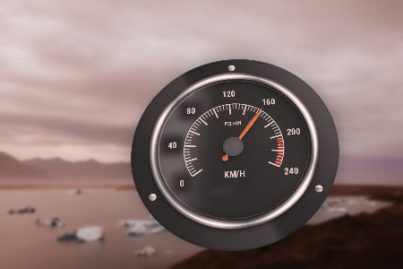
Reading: 160,km/h
